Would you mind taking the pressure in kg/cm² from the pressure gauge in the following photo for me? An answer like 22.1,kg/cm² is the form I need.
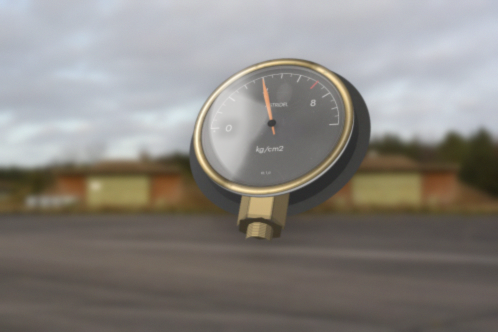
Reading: 4,kg/cm²
